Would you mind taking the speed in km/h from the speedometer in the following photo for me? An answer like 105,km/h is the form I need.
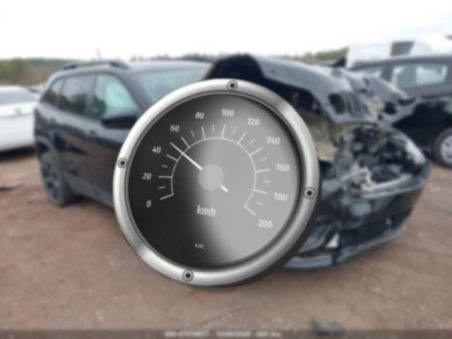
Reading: 50,km/h
